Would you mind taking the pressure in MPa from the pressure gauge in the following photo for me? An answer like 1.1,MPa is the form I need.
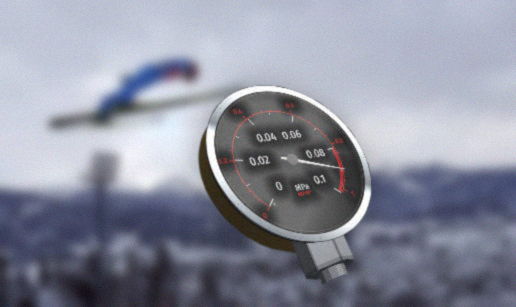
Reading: 0.09,MPa
